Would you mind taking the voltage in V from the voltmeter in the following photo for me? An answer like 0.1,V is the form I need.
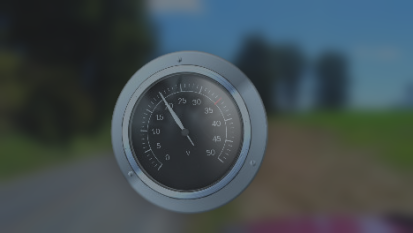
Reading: 20,V
